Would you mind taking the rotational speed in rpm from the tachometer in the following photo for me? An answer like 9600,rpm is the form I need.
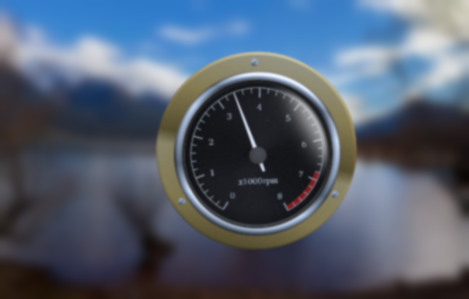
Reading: 3400,rpm
